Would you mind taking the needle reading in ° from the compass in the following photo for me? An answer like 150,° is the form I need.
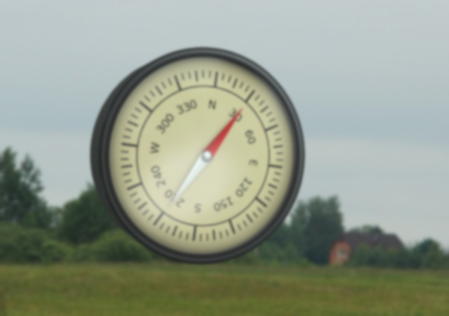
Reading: 30,°
